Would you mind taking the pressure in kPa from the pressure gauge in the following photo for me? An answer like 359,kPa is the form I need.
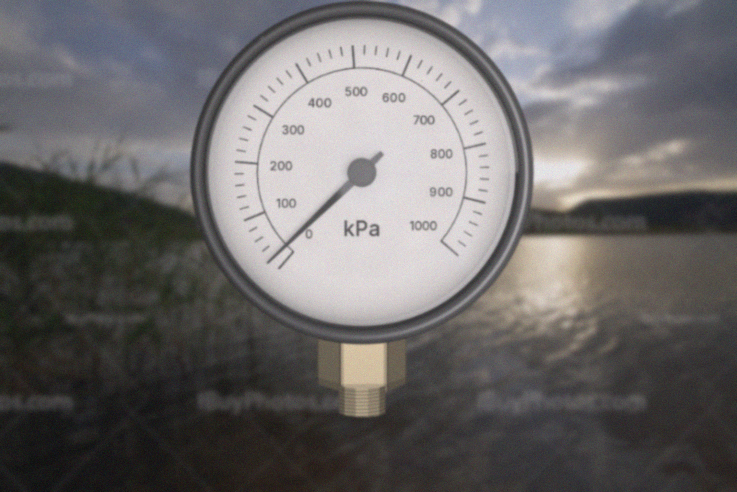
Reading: 20,kPa
